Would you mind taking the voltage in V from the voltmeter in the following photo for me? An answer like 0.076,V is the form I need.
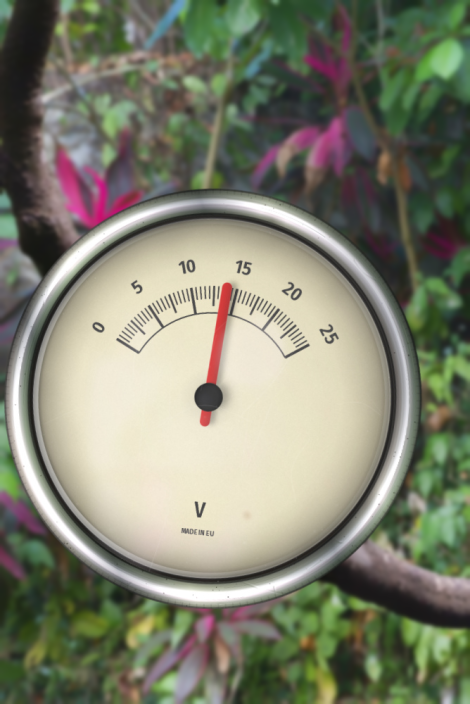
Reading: 14,V
